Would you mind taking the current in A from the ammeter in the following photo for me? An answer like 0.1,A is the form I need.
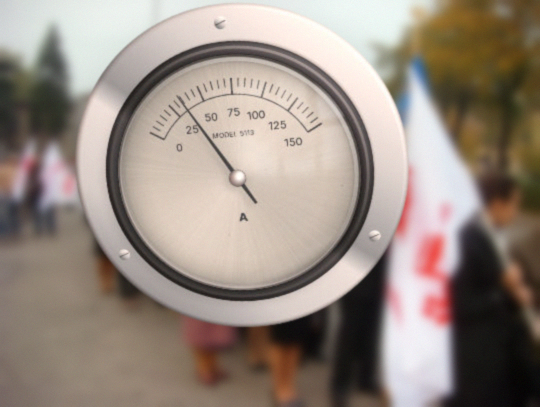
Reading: 35,A
